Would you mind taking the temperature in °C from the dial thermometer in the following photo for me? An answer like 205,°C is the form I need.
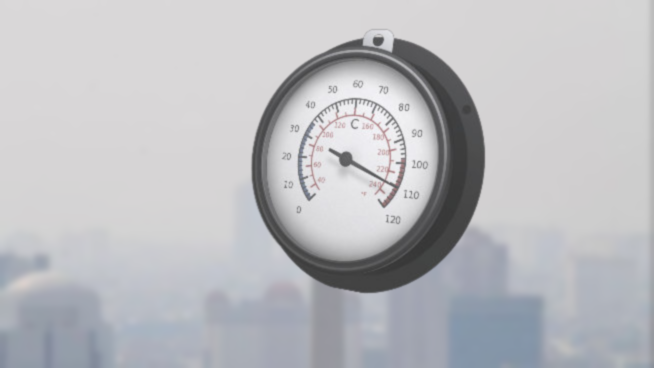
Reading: 110,°C
